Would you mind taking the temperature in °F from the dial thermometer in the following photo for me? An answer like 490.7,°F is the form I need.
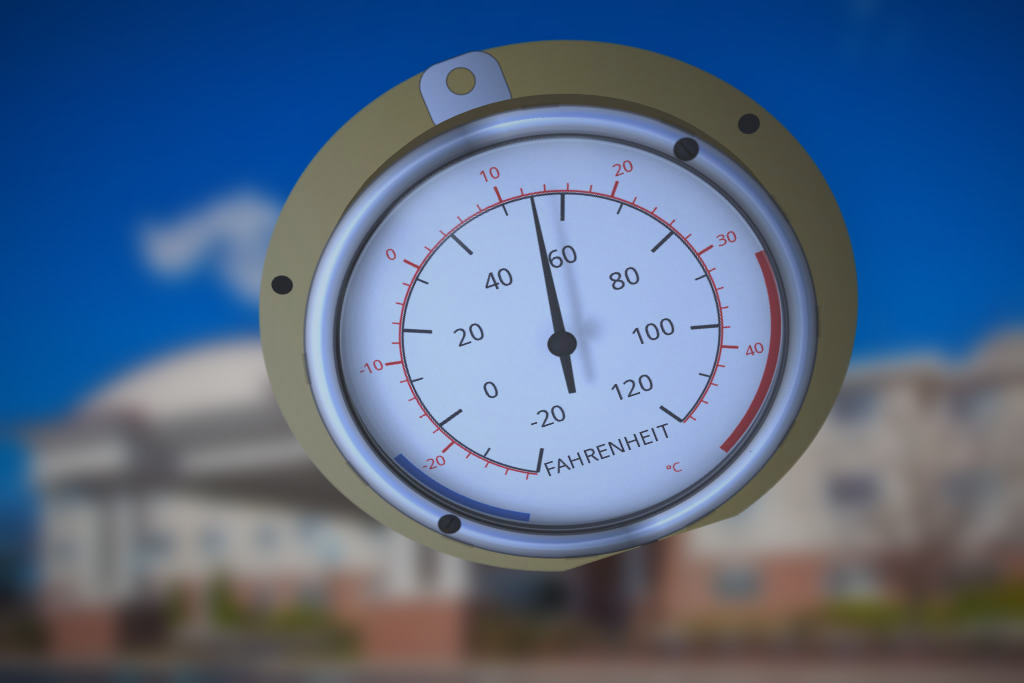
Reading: 55,°F
